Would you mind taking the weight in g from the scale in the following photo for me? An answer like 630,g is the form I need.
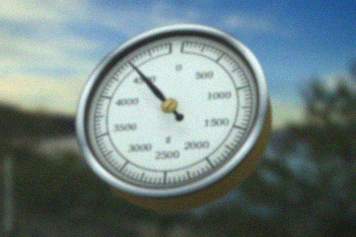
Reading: 4500,g
